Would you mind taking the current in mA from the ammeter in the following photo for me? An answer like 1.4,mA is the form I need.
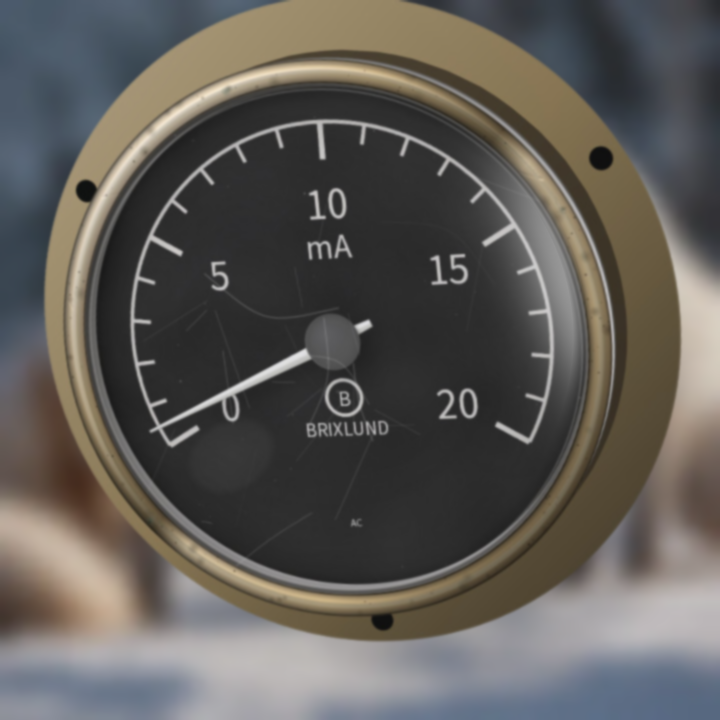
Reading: 0.5,mA
